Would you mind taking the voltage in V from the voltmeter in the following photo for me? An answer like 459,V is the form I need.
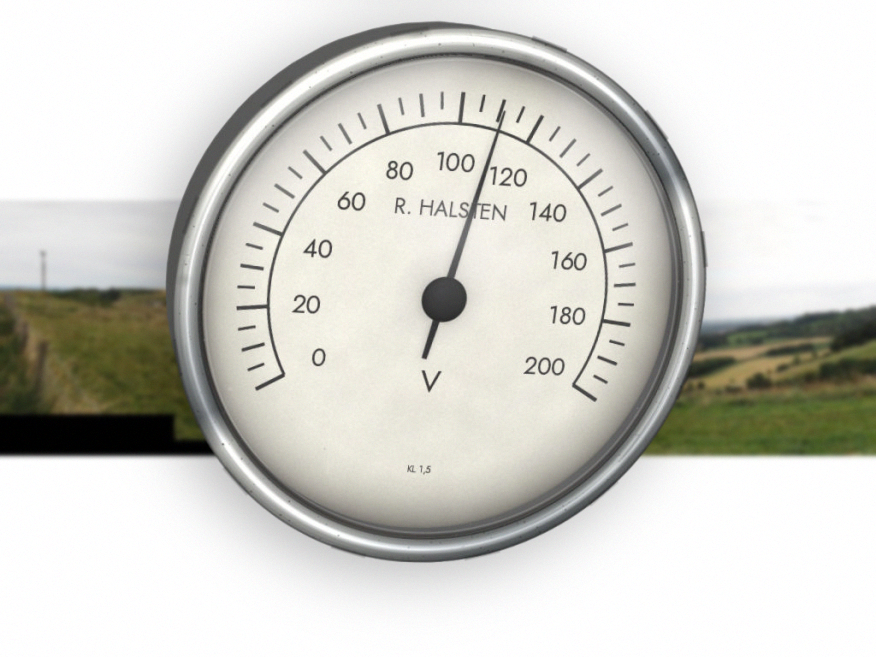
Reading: 110,V
